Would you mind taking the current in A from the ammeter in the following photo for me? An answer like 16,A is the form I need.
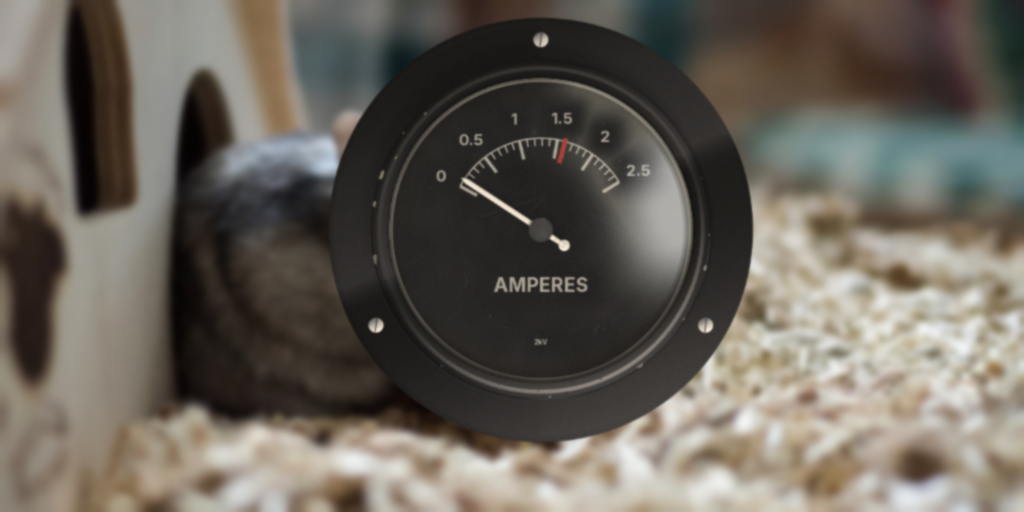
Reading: 0.1,A
